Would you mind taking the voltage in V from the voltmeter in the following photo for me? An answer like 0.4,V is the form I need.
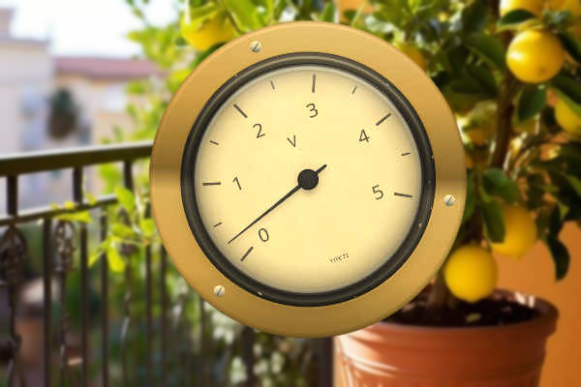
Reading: 0.25,V
